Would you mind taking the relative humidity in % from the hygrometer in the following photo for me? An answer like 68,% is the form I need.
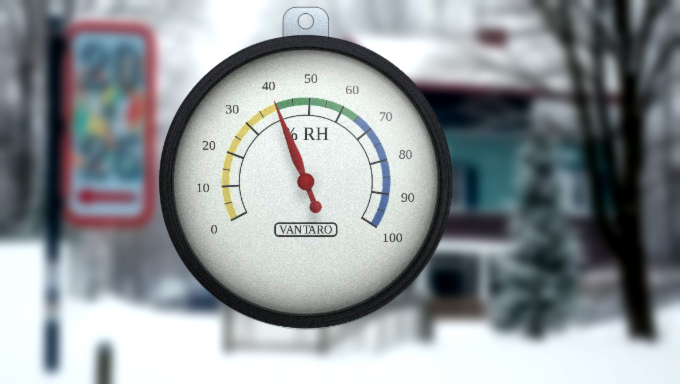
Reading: 40,%
